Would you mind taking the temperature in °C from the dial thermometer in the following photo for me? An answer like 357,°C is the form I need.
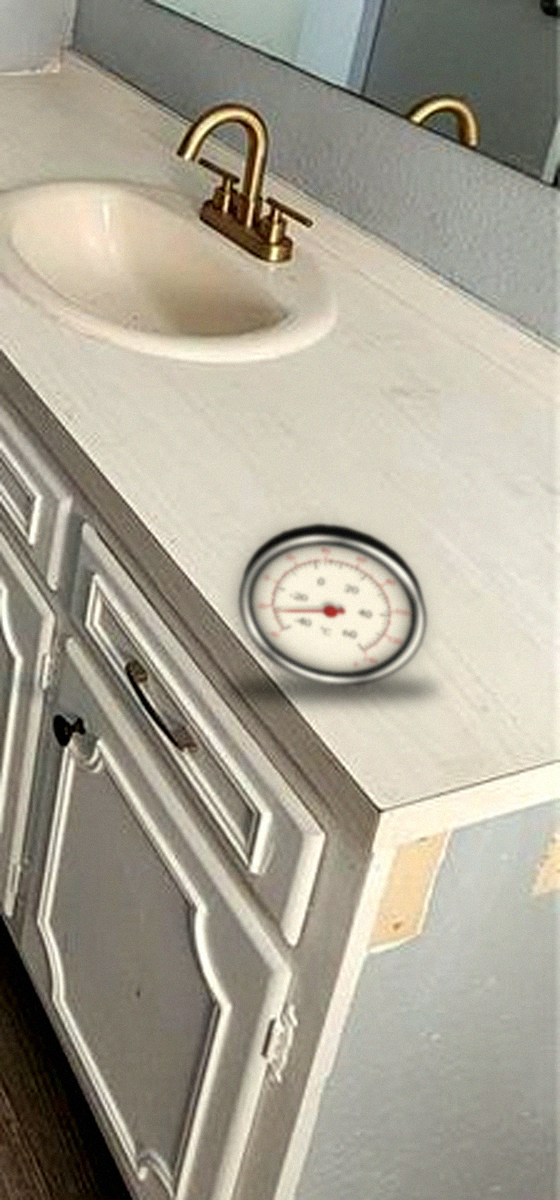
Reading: -30,°C
